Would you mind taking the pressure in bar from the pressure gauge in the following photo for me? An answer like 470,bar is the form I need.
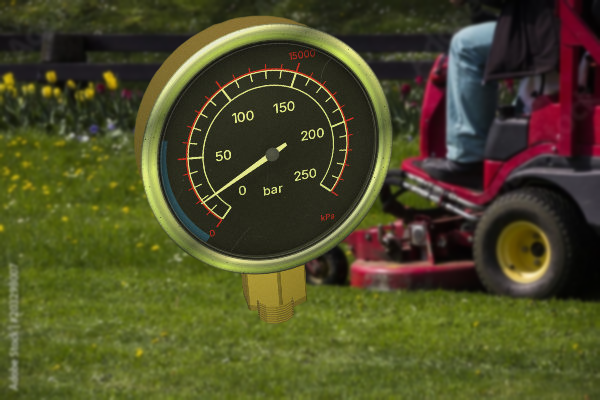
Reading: 20,bar
